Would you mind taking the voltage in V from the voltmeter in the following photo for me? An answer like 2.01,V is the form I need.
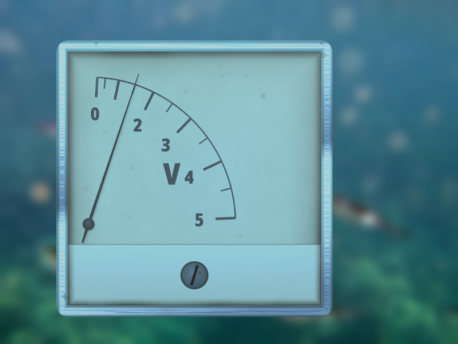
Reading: 1.5,V
